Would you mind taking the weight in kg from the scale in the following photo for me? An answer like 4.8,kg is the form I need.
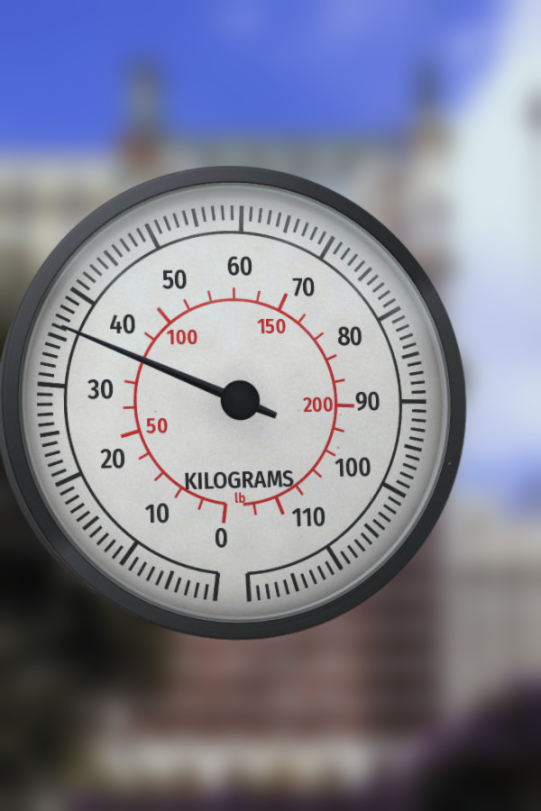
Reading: 36,kg
